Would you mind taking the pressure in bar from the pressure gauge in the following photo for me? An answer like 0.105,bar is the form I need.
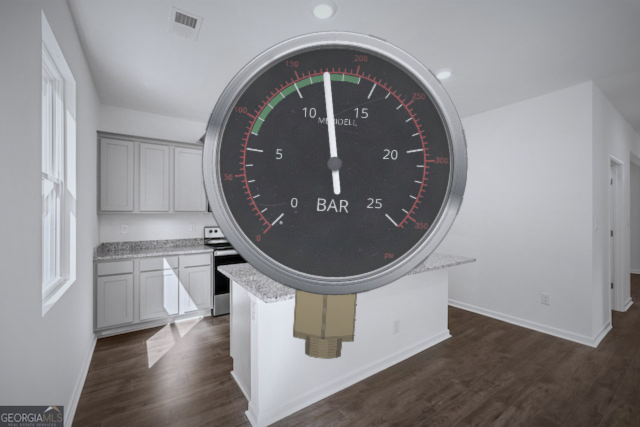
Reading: 12,bar
